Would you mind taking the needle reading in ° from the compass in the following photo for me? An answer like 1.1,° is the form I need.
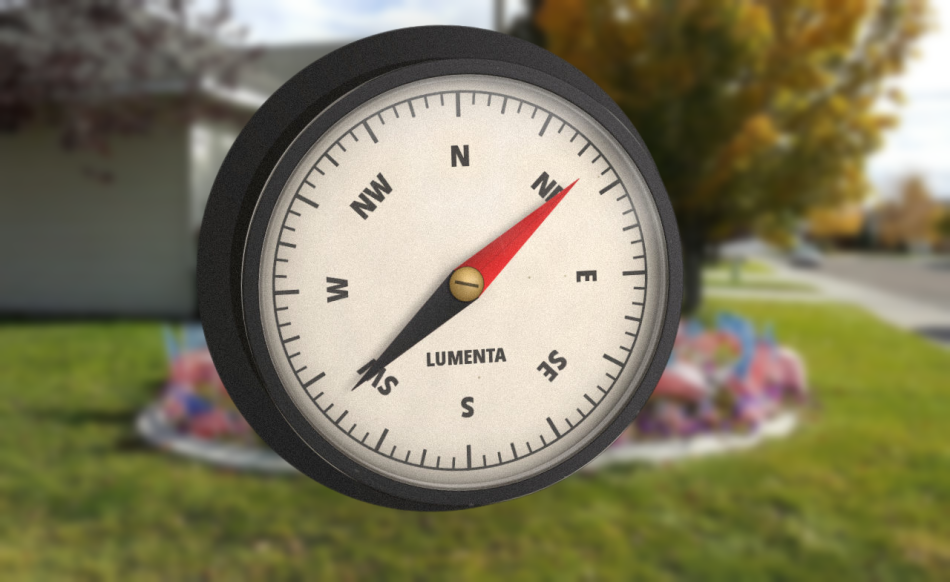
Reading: 50,°
